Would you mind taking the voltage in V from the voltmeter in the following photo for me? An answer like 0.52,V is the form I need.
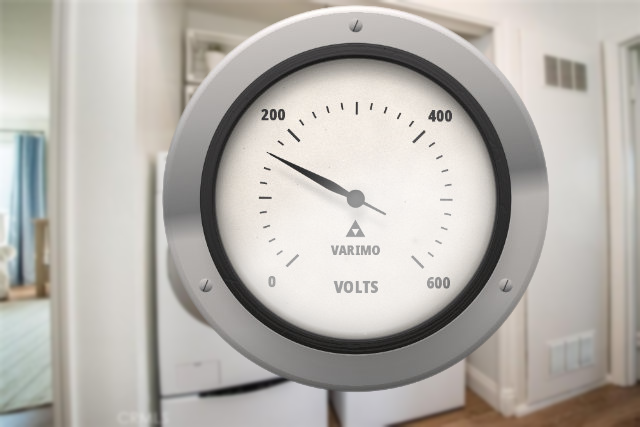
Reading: 160,V
